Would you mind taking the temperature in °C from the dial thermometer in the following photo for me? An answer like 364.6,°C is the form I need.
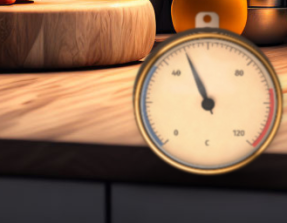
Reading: 50,°C
